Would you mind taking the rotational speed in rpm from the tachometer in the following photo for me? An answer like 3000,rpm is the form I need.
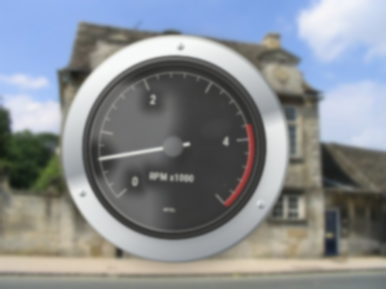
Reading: 600,rpm
